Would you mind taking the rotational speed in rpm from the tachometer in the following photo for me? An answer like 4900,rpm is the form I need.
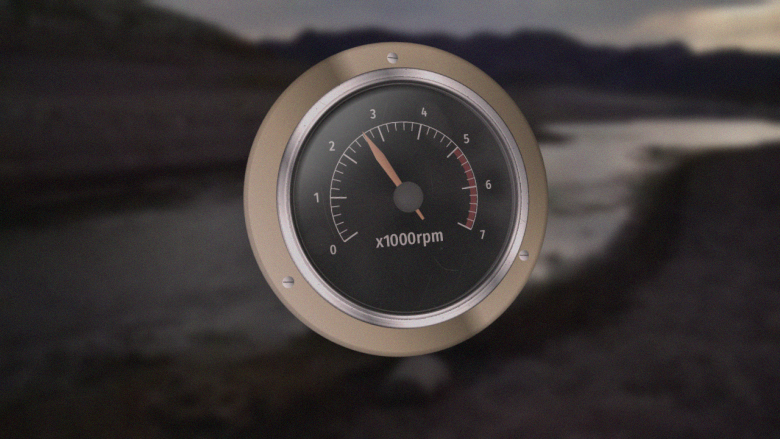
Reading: 2600,rpm
